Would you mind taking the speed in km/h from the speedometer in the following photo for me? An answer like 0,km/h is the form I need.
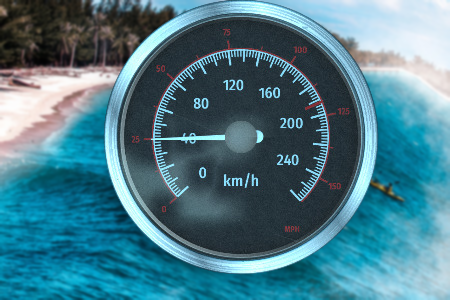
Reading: 40,km/h
